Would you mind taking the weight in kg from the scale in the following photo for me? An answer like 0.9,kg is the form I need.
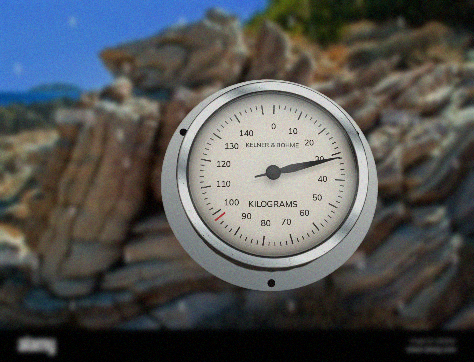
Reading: 32,kg
